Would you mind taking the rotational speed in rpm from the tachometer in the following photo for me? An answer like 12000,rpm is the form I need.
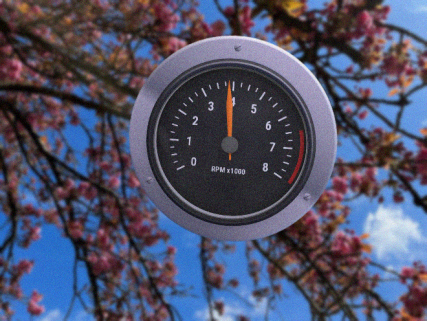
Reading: 3875,rpm
